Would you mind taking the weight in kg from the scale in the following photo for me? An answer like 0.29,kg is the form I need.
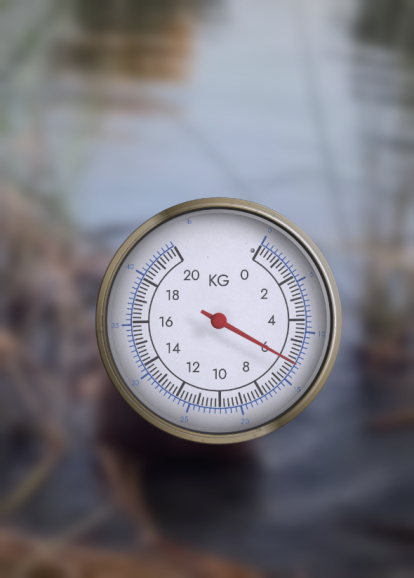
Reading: 6,kg
